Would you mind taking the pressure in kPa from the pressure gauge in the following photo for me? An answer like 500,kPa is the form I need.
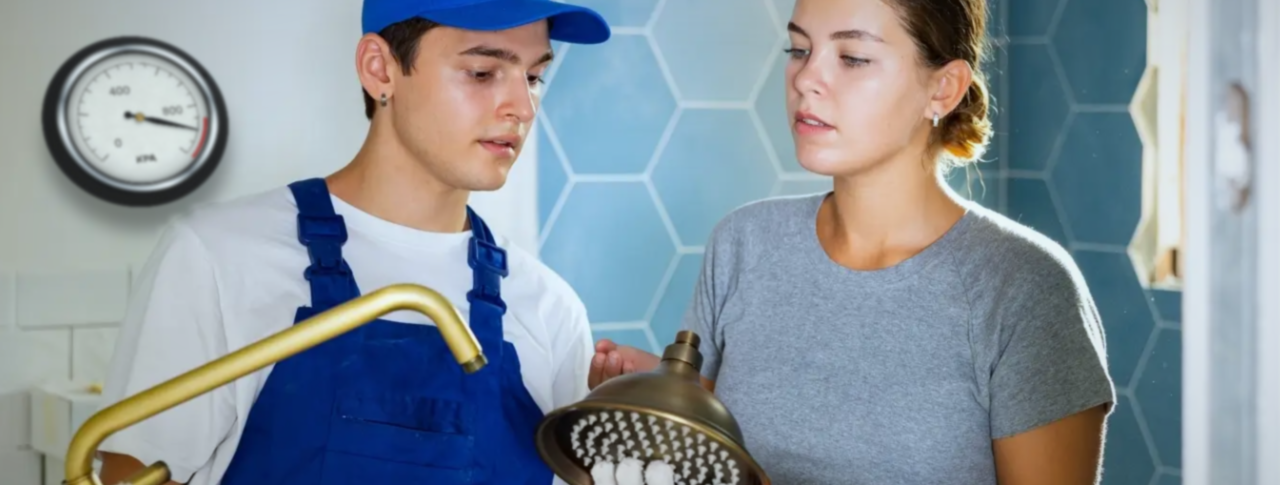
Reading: 900,kPa
